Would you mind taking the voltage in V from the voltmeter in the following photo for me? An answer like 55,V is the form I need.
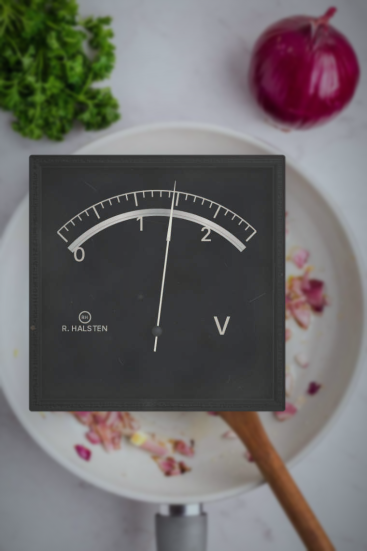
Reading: 1.45,V
